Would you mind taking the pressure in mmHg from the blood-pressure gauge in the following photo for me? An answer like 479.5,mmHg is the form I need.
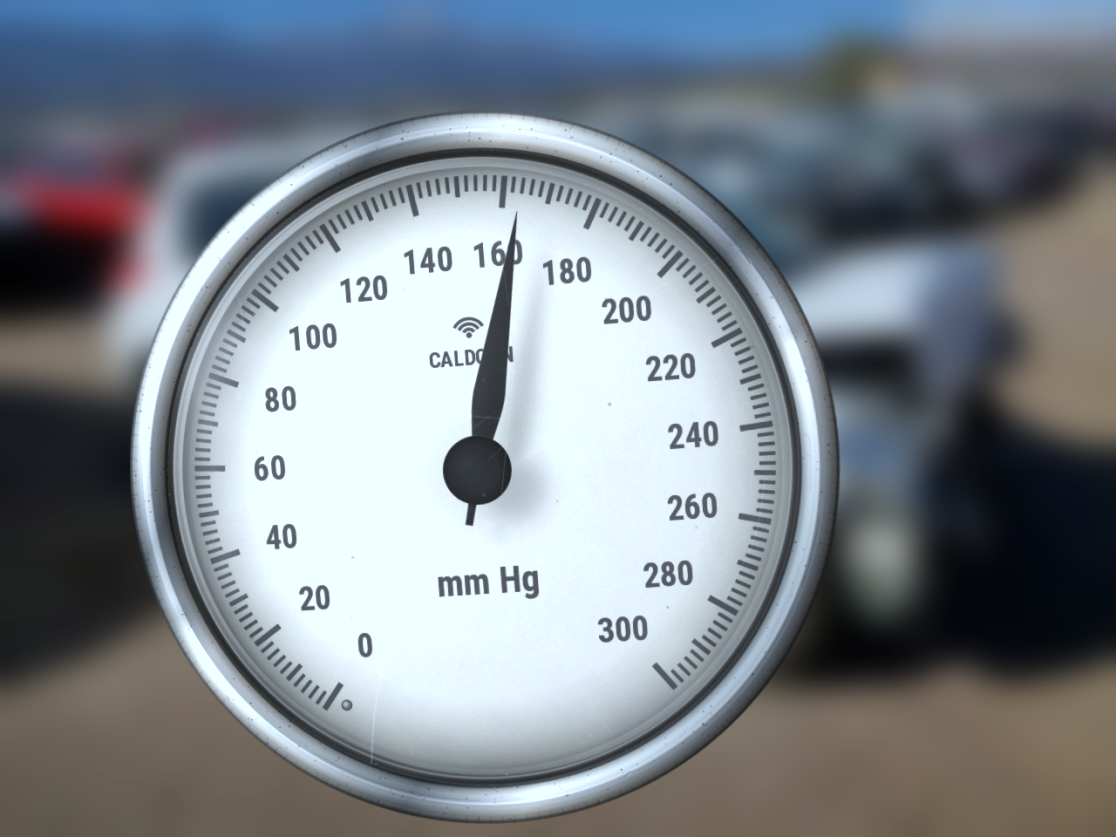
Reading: 164,mmHg
